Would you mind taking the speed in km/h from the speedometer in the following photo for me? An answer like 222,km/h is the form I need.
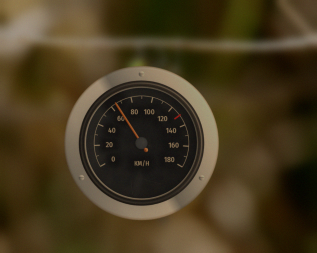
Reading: 65,km/h
